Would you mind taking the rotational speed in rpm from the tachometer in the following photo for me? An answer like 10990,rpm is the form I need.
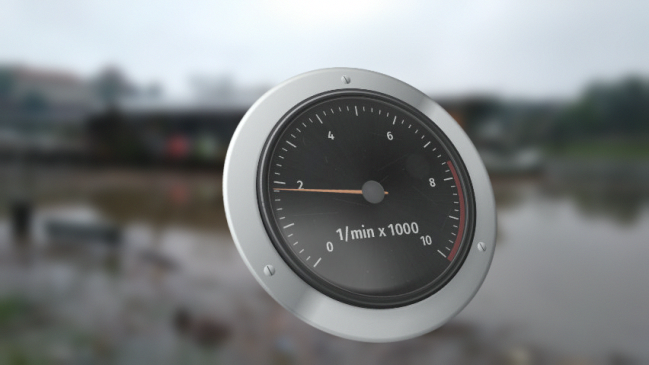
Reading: 1800,rpm
